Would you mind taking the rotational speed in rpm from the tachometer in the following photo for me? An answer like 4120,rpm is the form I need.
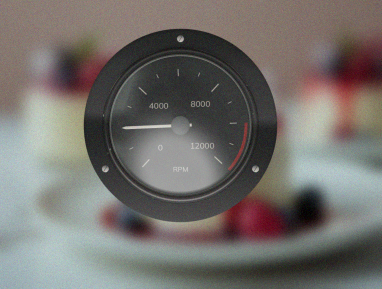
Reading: 2000,rpm
